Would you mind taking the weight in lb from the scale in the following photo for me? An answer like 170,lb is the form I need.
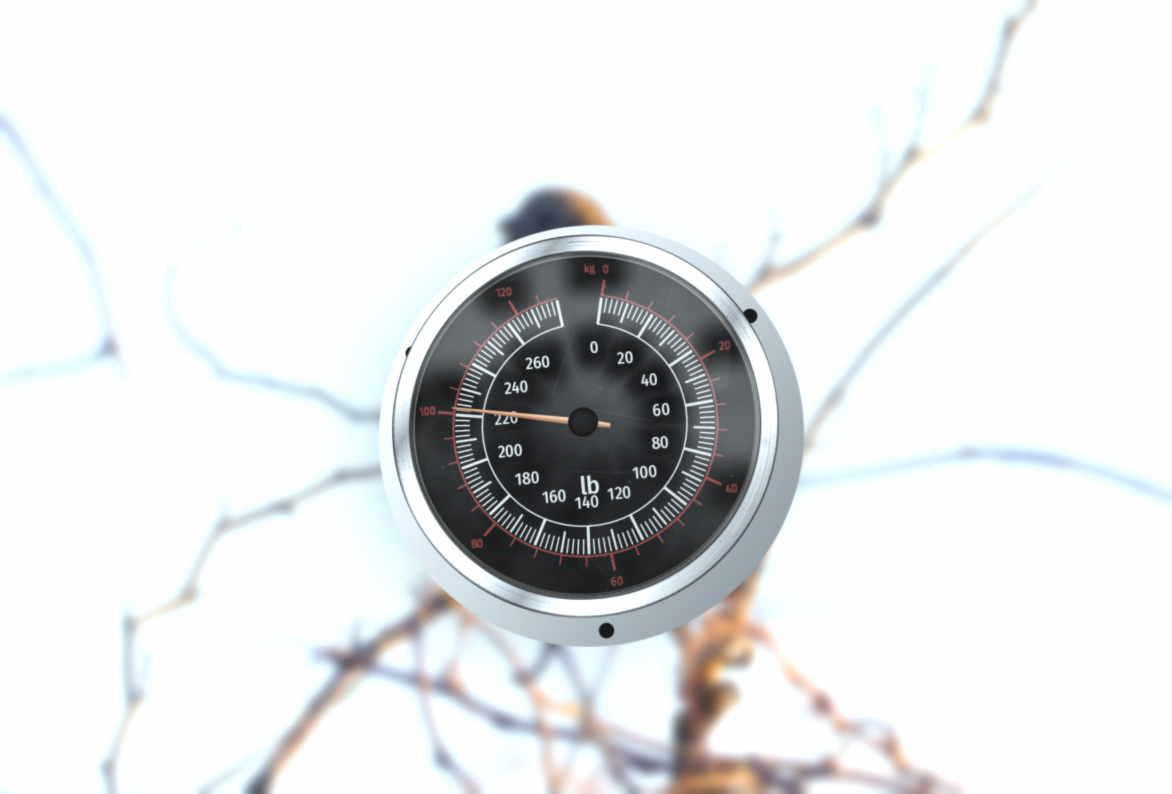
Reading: 222,lb
